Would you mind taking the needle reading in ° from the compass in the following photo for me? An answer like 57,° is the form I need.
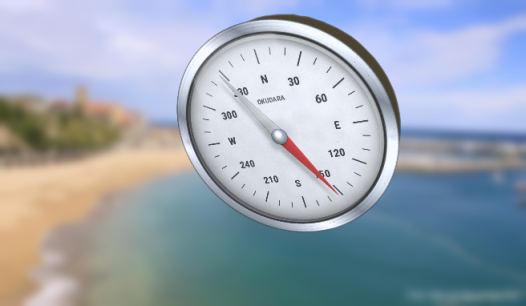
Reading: 150,°
